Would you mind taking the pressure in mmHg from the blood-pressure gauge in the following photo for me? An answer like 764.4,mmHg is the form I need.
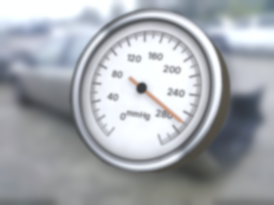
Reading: 270,mmHg
